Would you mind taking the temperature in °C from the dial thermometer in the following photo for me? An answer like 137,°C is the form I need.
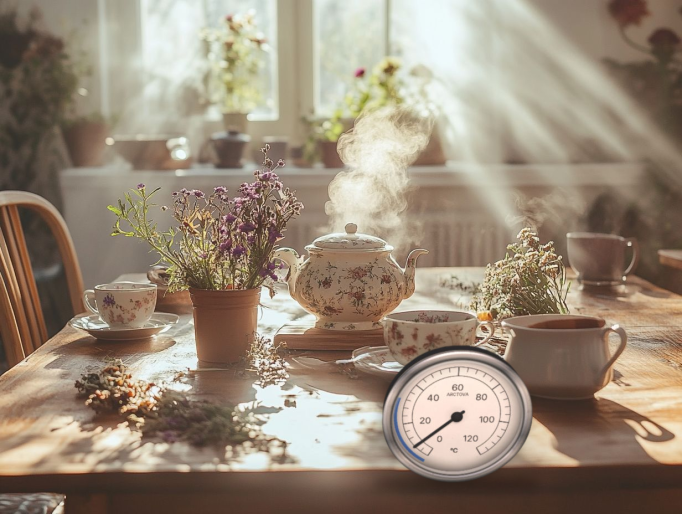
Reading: 8,°C
